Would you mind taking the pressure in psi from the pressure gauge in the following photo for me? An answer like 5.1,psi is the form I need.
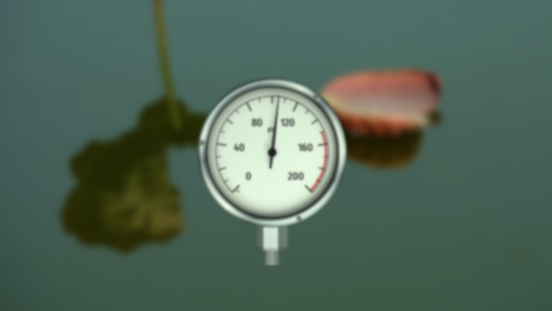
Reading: 105,psi
